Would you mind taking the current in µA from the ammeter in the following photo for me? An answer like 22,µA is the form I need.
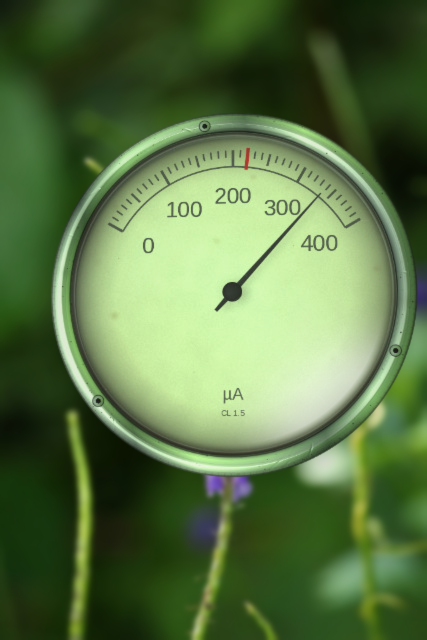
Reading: 340,µA
